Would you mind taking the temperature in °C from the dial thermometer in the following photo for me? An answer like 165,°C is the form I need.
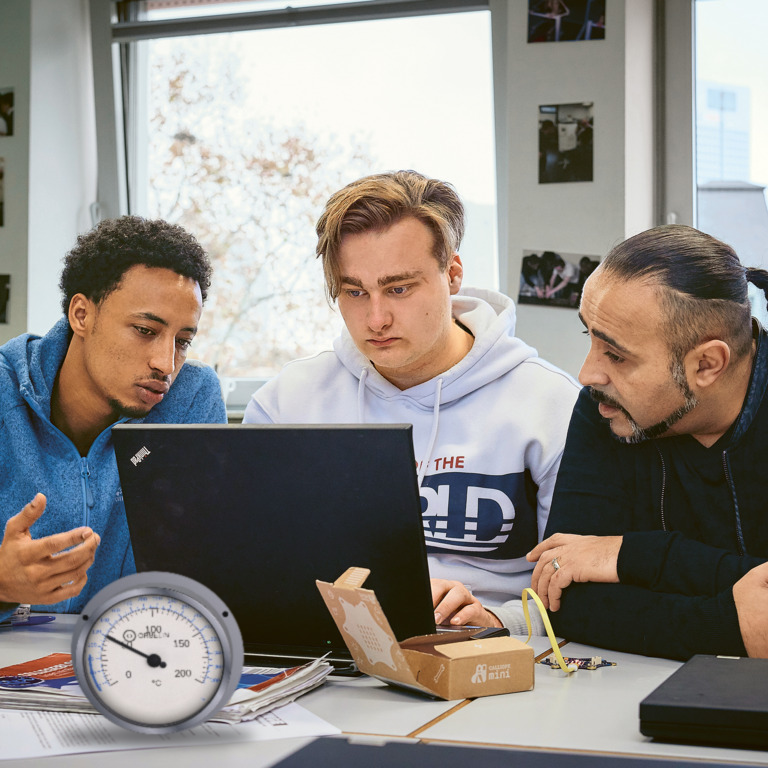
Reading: 50,°C
